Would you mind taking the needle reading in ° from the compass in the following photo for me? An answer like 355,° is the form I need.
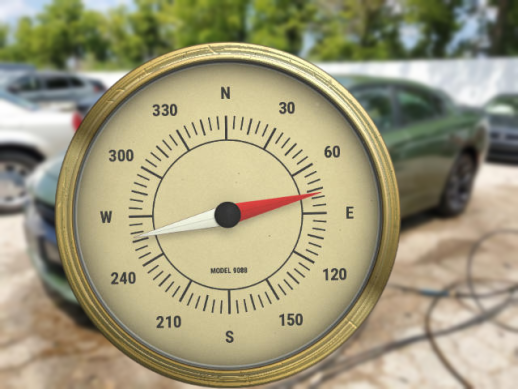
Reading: 77.5,°
